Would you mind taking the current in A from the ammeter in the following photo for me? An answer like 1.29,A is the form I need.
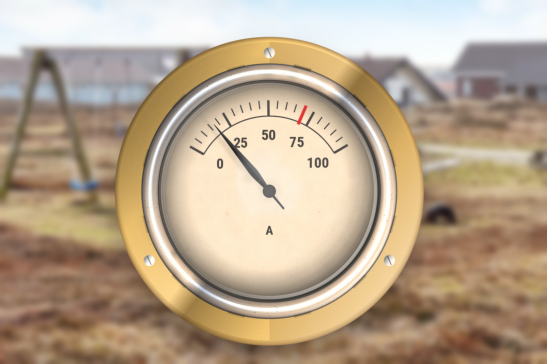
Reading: 17.5,A
